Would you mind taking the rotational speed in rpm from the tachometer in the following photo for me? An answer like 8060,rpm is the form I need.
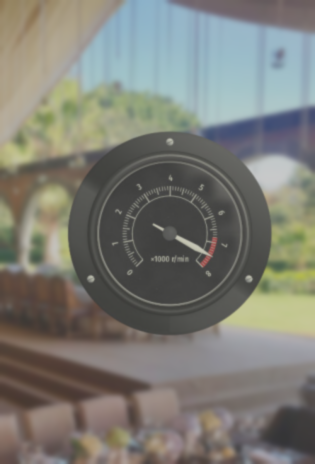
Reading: 7500,rpm
